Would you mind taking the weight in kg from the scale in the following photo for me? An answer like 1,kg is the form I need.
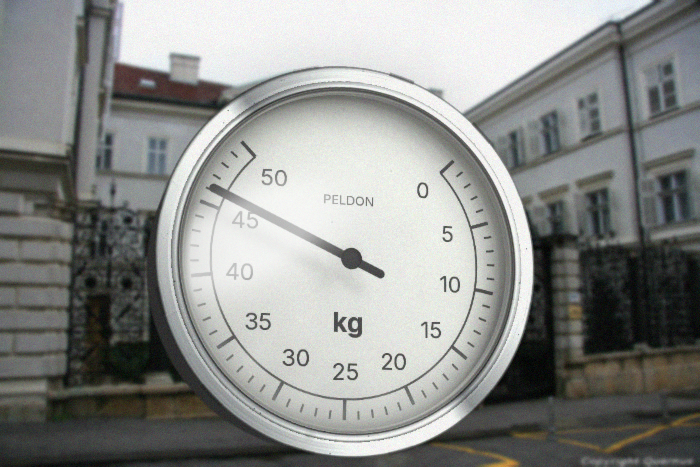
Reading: 46,kg
